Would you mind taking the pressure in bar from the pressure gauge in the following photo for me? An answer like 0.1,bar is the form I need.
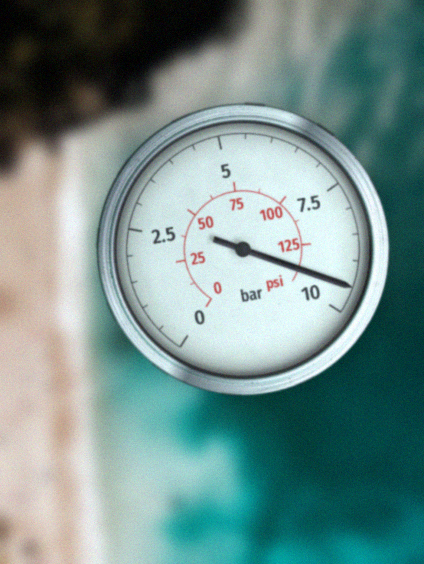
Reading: 9.5,bar
